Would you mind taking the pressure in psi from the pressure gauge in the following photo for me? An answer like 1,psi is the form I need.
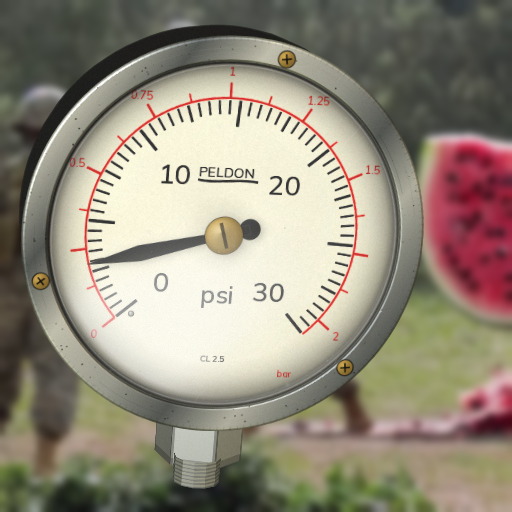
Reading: 3,psi
